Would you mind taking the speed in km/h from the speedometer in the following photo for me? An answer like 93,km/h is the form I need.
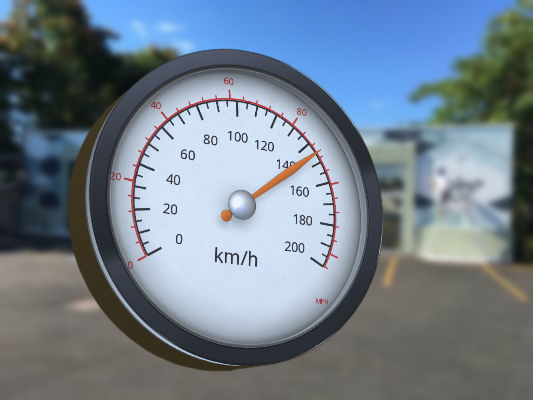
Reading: 145,km/h
